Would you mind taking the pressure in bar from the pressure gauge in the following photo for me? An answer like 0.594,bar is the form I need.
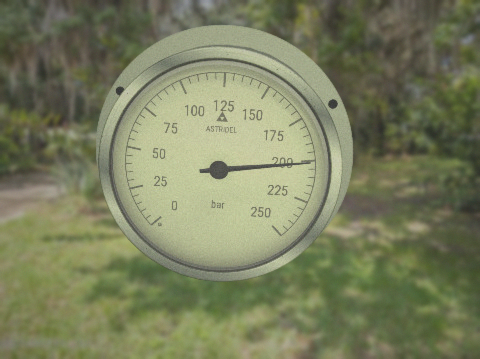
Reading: 200,bar
